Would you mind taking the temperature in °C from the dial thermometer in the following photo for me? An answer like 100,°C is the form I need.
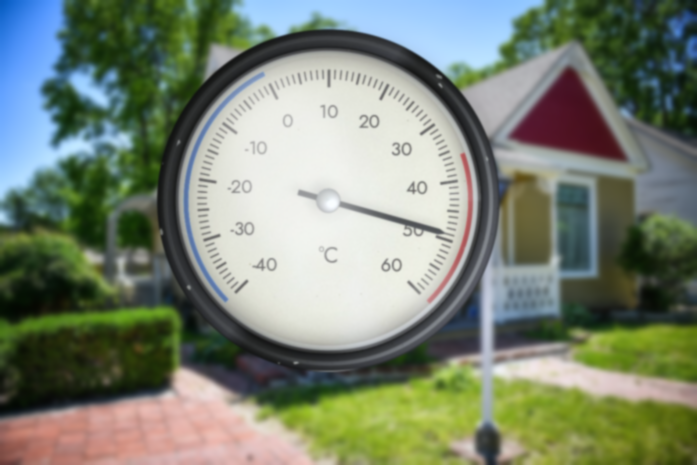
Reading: 49,°C
